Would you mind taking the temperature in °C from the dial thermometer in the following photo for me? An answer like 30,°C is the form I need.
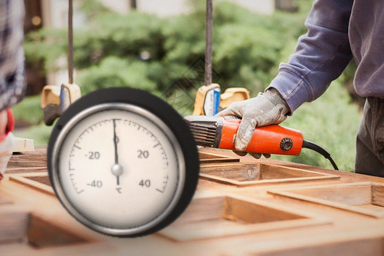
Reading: 0,°C
